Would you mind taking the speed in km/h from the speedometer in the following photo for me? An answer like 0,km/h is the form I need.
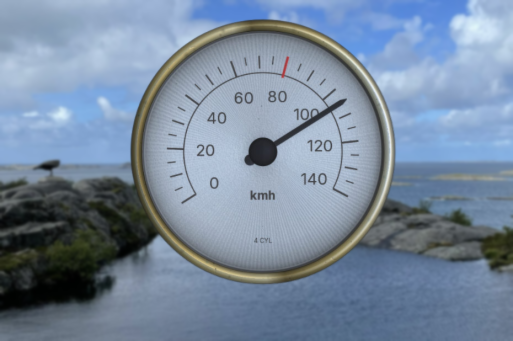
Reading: 105,km/h
